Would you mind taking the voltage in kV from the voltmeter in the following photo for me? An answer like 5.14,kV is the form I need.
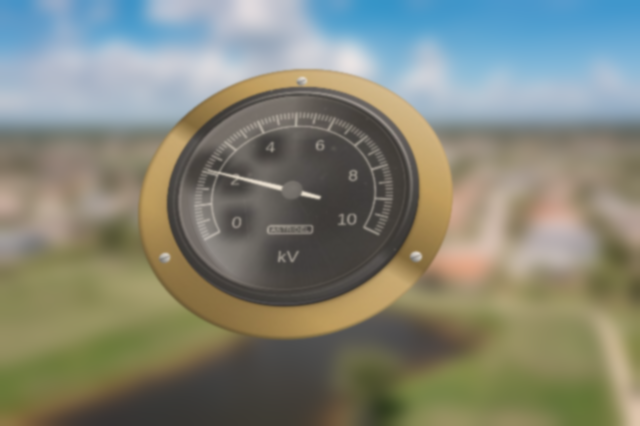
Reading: 2,kV
